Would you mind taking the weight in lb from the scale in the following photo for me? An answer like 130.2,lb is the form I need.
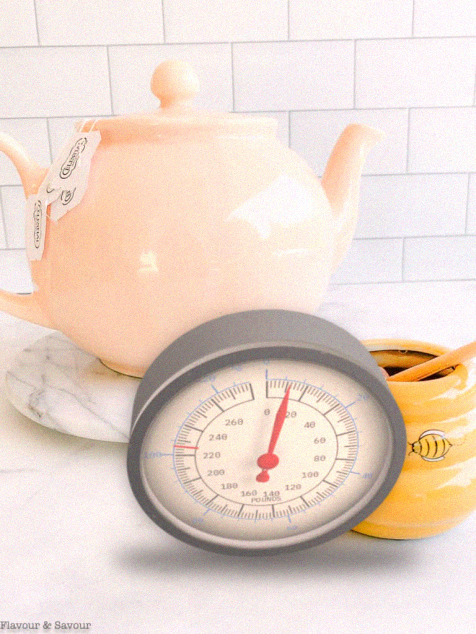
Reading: 10,lb
